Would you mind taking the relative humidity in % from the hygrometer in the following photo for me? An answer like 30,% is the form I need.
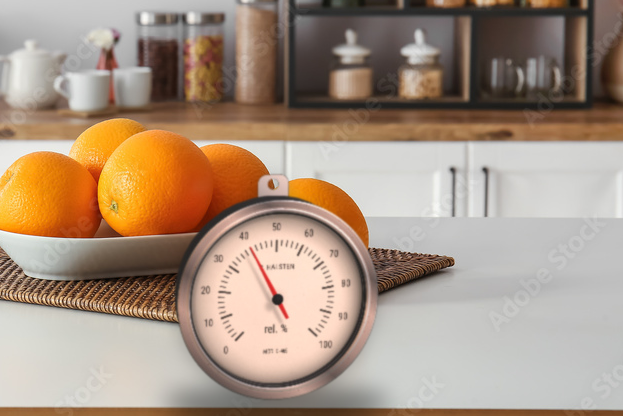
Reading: 40,%
